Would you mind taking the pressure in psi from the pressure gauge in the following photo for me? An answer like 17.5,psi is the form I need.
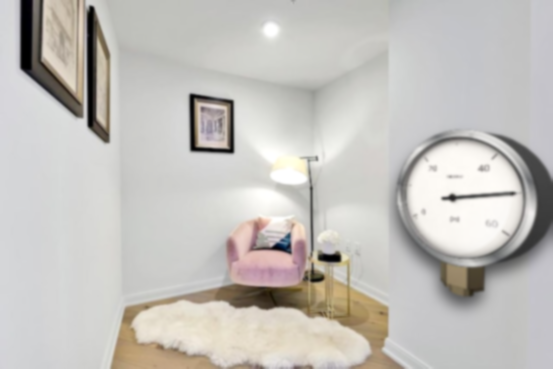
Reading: 50,psi
